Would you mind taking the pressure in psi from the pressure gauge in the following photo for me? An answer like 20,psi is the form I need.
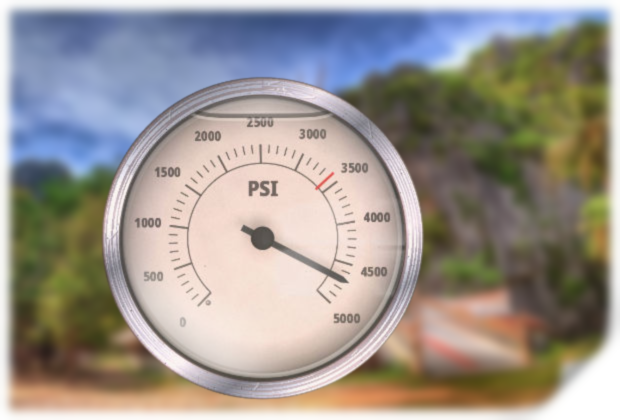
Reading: 4700,psi
